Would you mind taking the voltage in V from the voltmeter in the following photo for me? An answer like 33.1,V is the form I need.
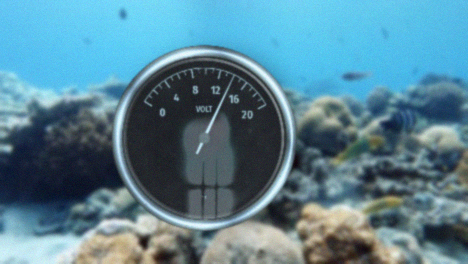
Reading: 14,V
